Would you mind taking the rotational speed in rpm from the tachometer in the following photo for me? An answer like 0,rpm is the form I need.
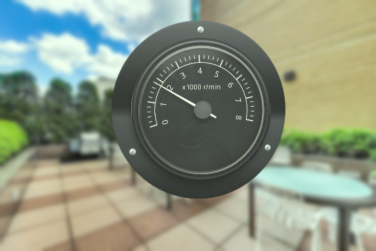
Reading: 1800,rpm
